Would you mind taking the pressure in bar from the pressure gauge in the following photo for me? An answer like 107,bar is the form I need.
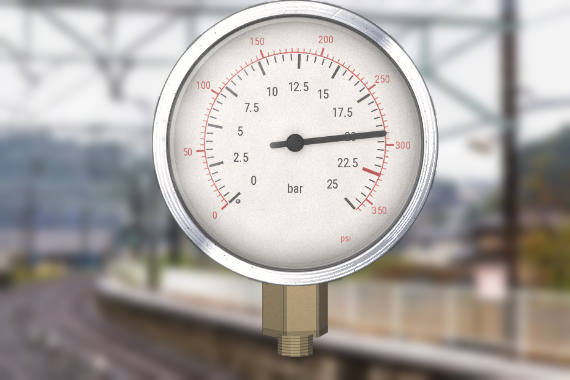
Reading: 20,bar
